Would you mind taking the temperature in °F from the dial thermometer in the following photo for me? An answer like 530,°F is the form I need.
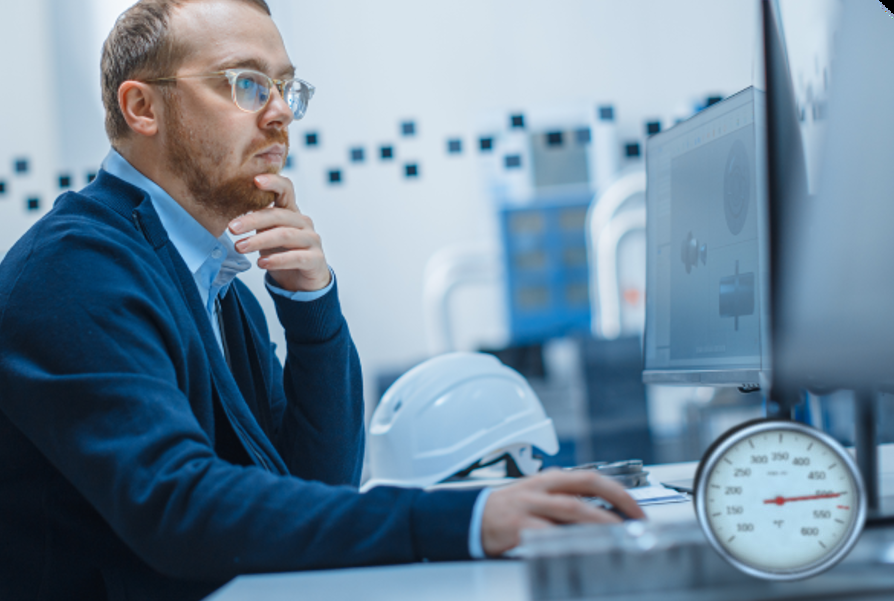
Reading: 500,°F
